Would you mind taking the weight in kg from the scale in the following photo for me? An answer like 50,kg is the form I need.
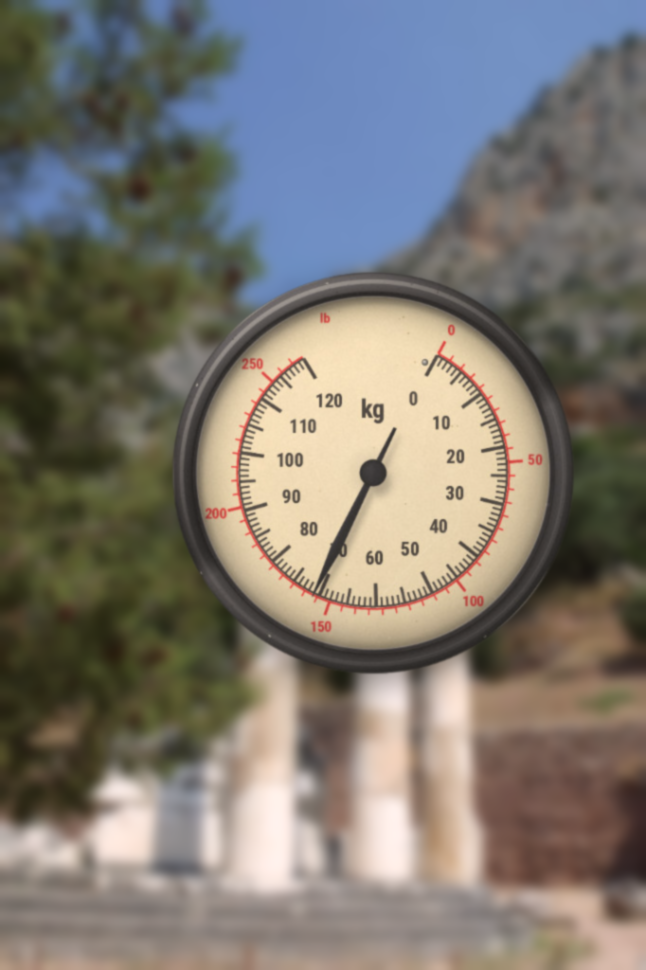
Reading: 71,kg
